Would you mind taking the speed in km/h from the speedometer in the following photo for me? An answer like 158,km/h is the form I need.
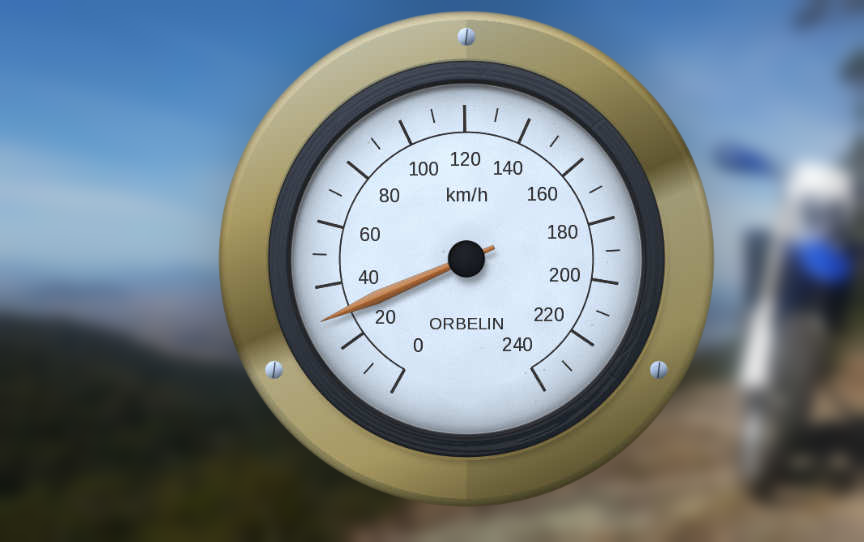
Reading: 30,km/h
